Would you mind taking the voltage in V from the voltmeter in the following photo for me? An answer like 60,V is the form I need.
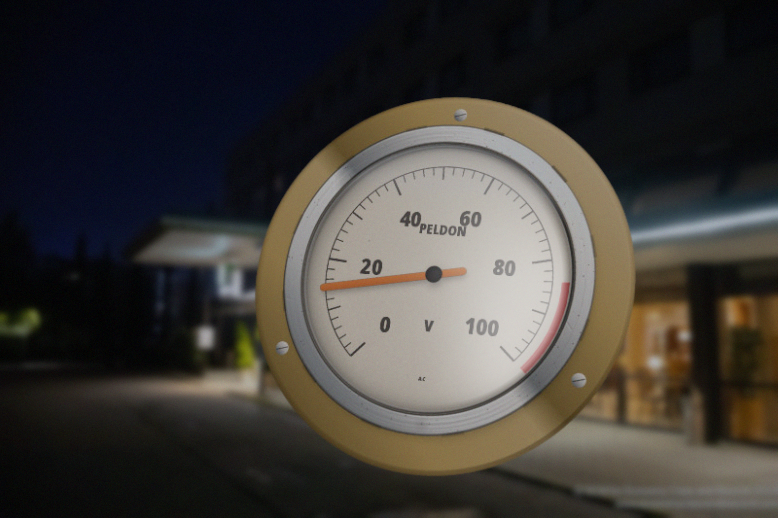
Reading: 14,V
